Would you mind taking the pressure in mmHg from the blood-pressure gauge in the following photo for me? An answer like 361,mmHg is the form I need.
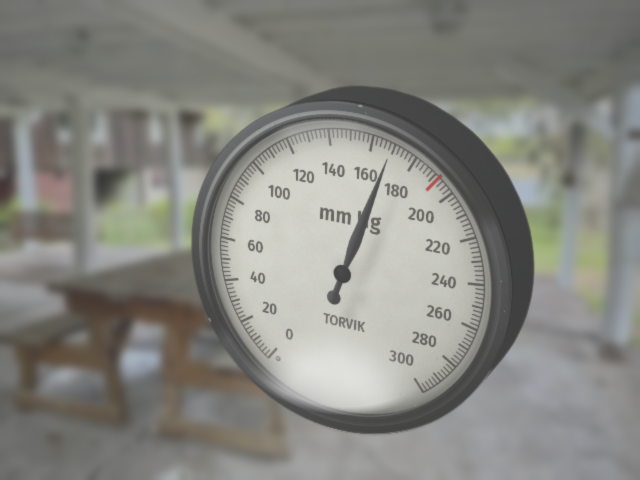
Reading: 170,mmHg
